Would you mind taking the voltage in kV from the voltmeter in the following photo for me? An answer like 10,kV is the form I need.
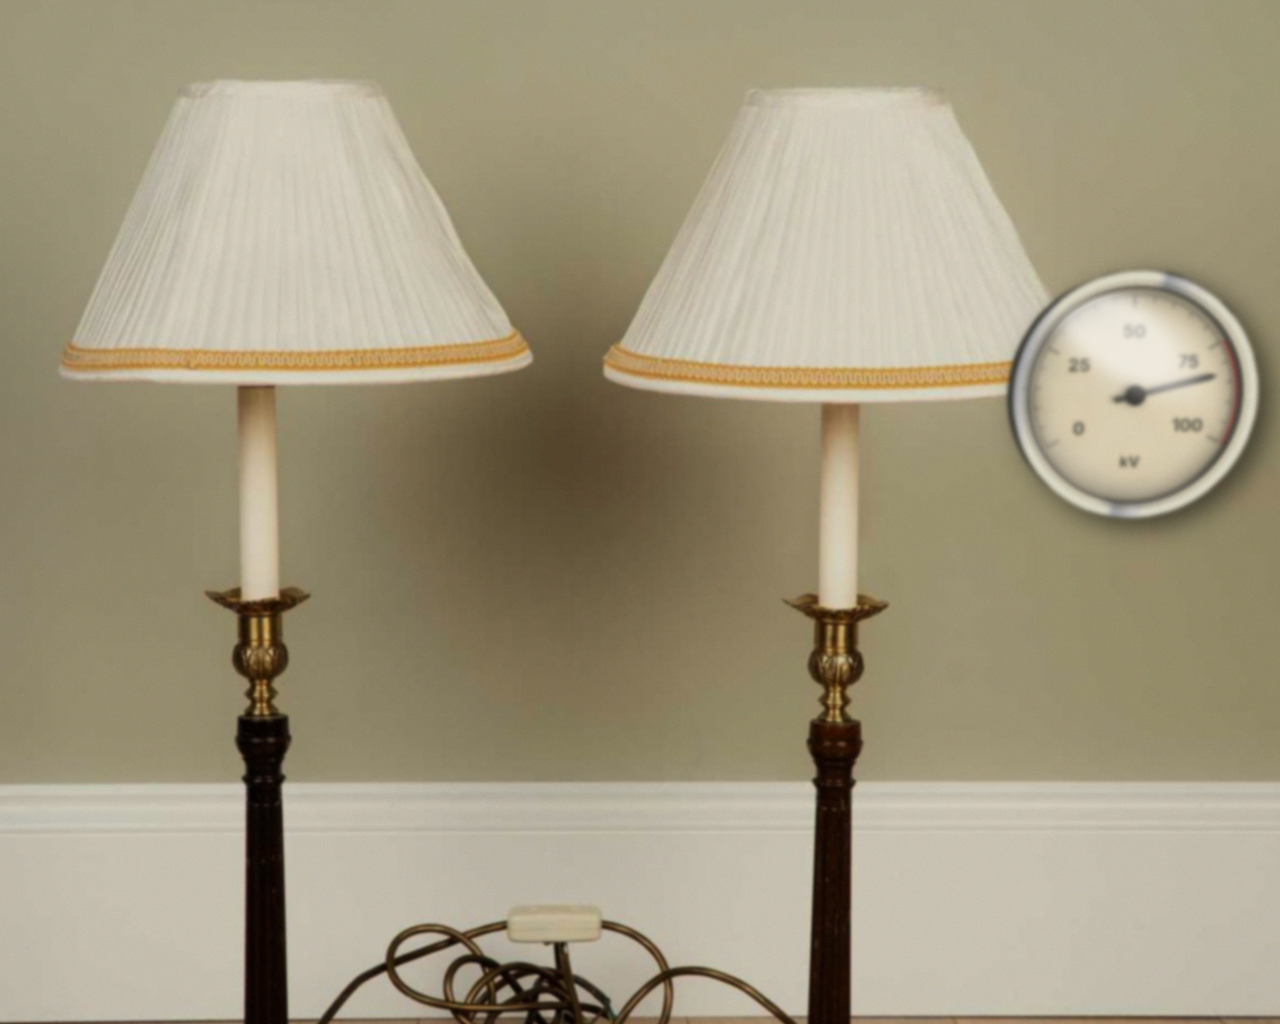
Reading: 82.5,kV
